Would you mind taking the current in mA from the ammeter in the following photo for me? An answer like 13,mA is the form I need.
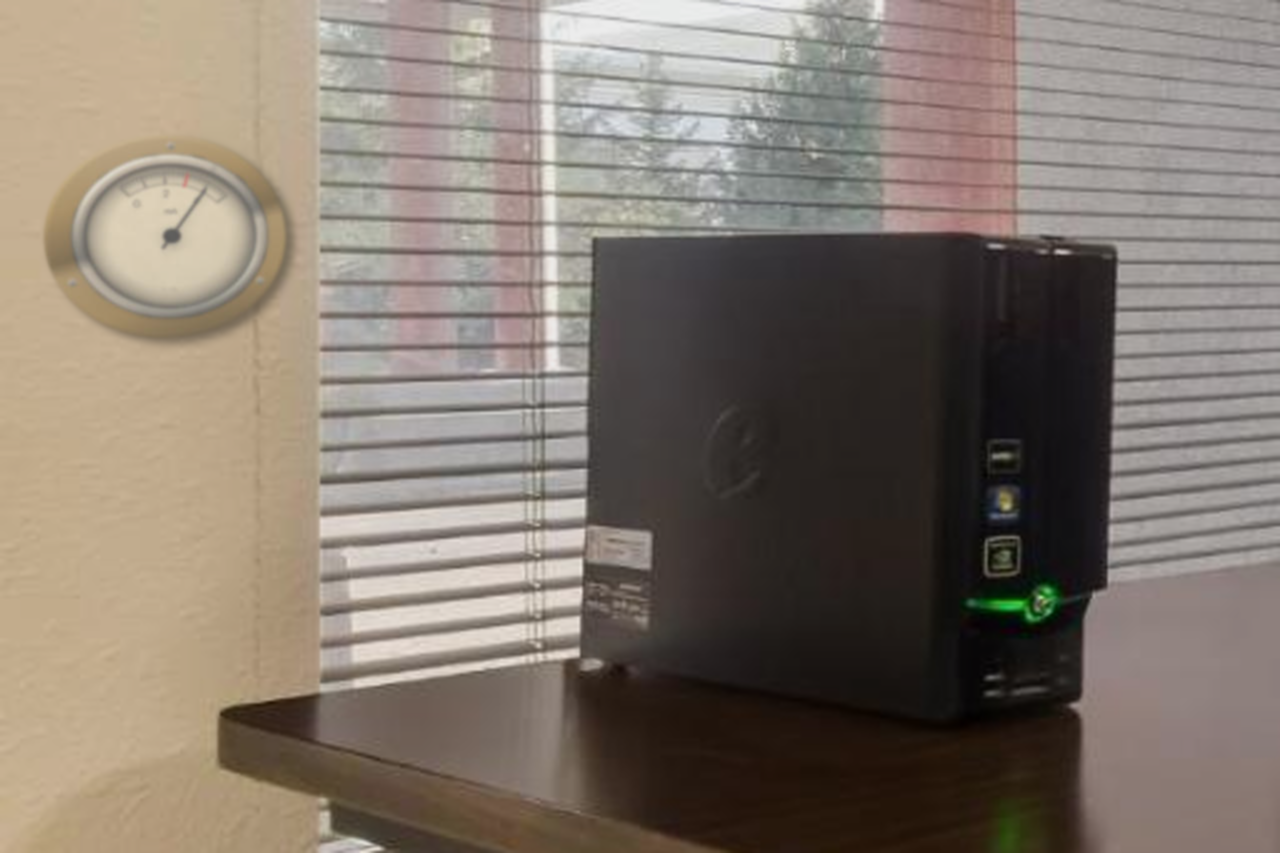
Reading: 4,mA
